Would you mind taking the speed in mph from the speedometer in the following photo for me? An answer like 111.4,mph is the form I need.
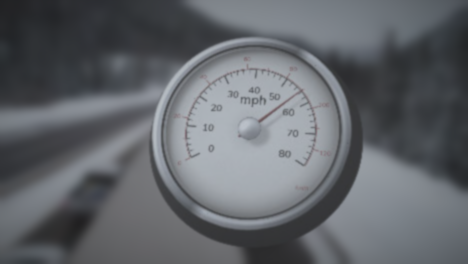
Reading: 56,mph
